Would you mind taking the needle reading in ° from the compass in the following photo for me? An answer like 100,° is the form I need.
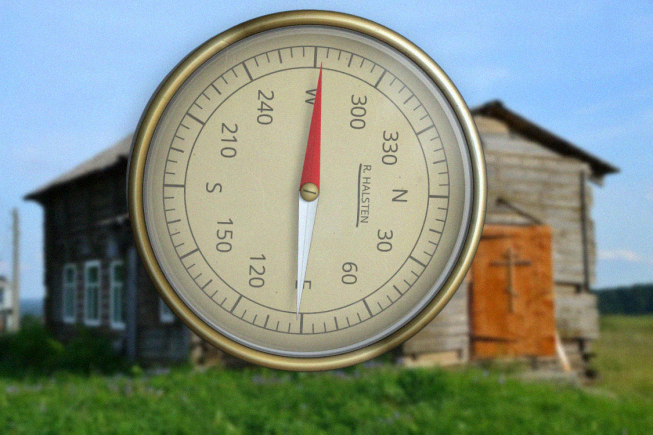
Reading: 272.5,°
